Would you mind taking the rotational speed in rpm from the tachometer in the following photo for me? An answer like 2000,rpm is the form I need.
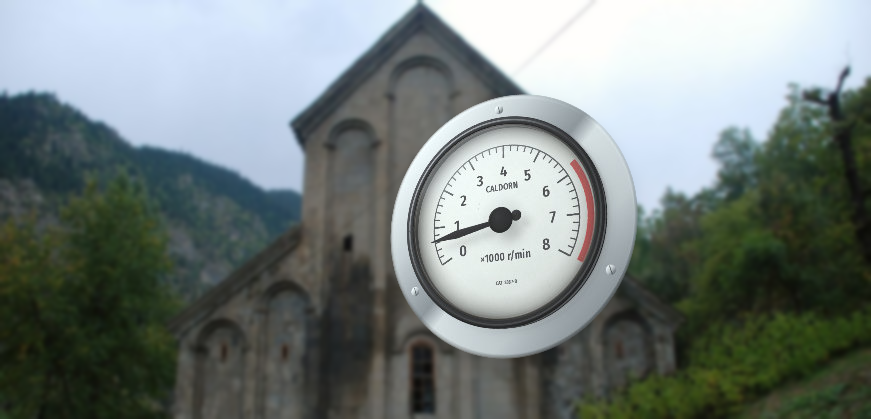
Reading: 600,rpm
